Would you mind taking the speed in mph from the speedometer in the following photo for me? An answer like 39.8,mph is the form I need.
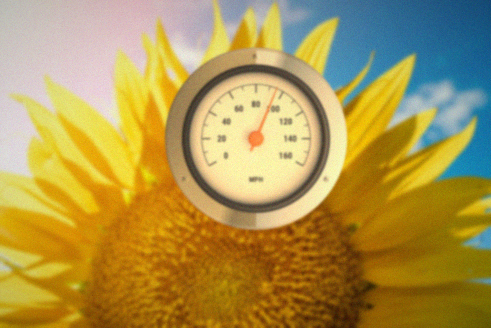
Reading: 95,mph
